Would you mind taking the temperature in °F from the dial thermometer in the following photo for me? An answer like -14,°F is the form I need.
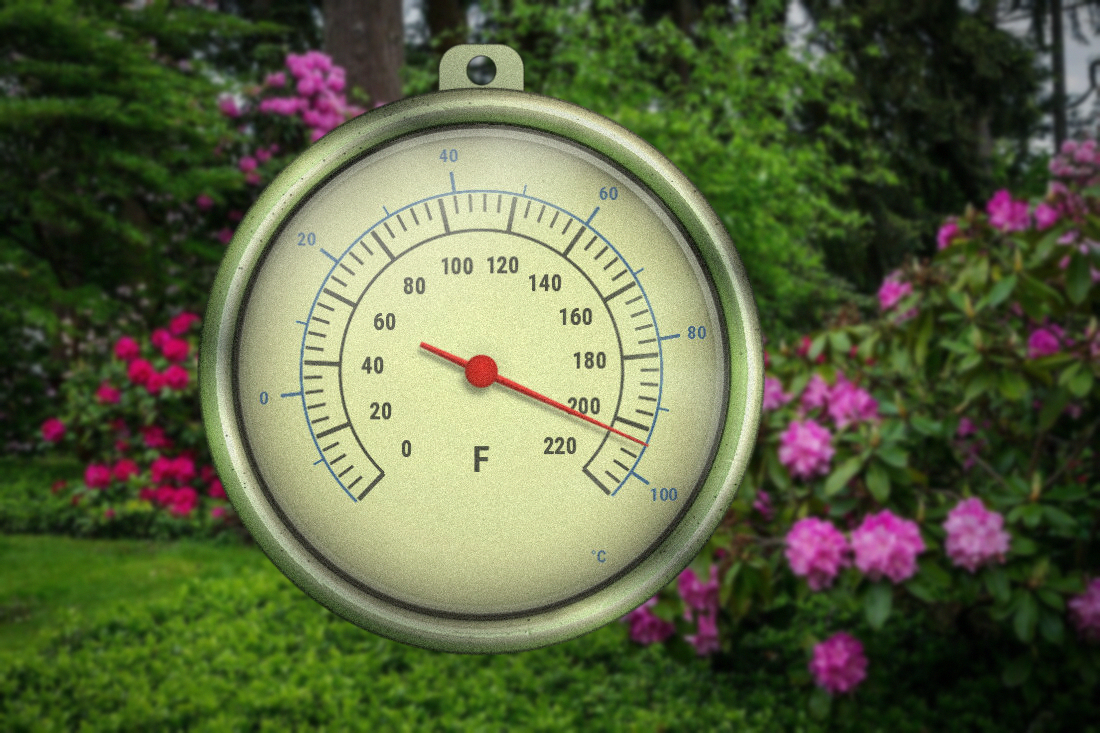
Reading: 204,°F
